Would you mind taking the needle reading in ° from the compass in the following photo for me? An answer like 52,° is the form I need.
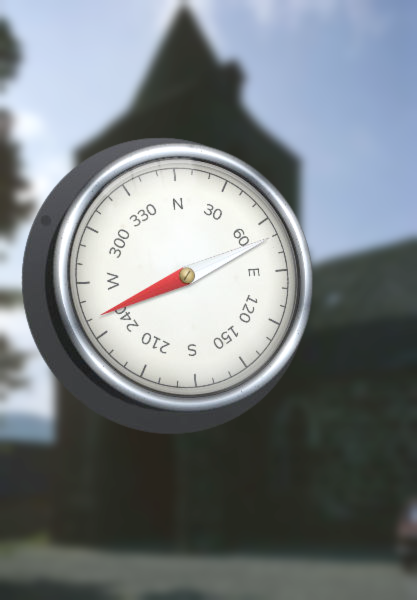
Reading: 250,°
